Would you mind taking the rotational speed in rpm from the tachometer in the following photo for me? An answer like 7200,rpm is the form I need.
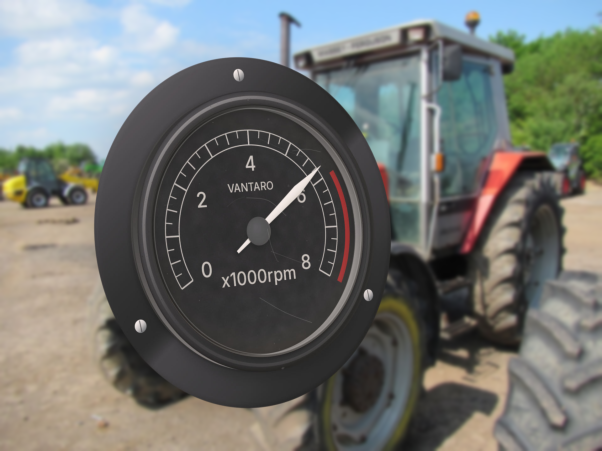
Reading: 5750,rpm
